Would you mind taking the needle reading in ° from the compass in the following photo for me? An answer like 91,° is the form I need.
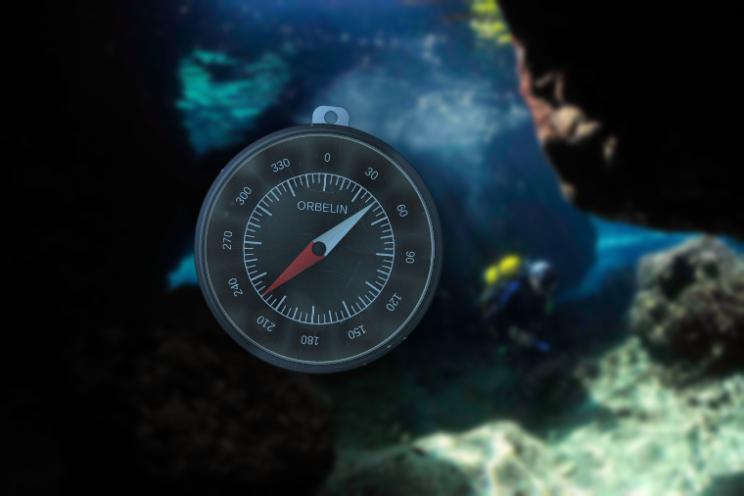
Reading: 225,°
